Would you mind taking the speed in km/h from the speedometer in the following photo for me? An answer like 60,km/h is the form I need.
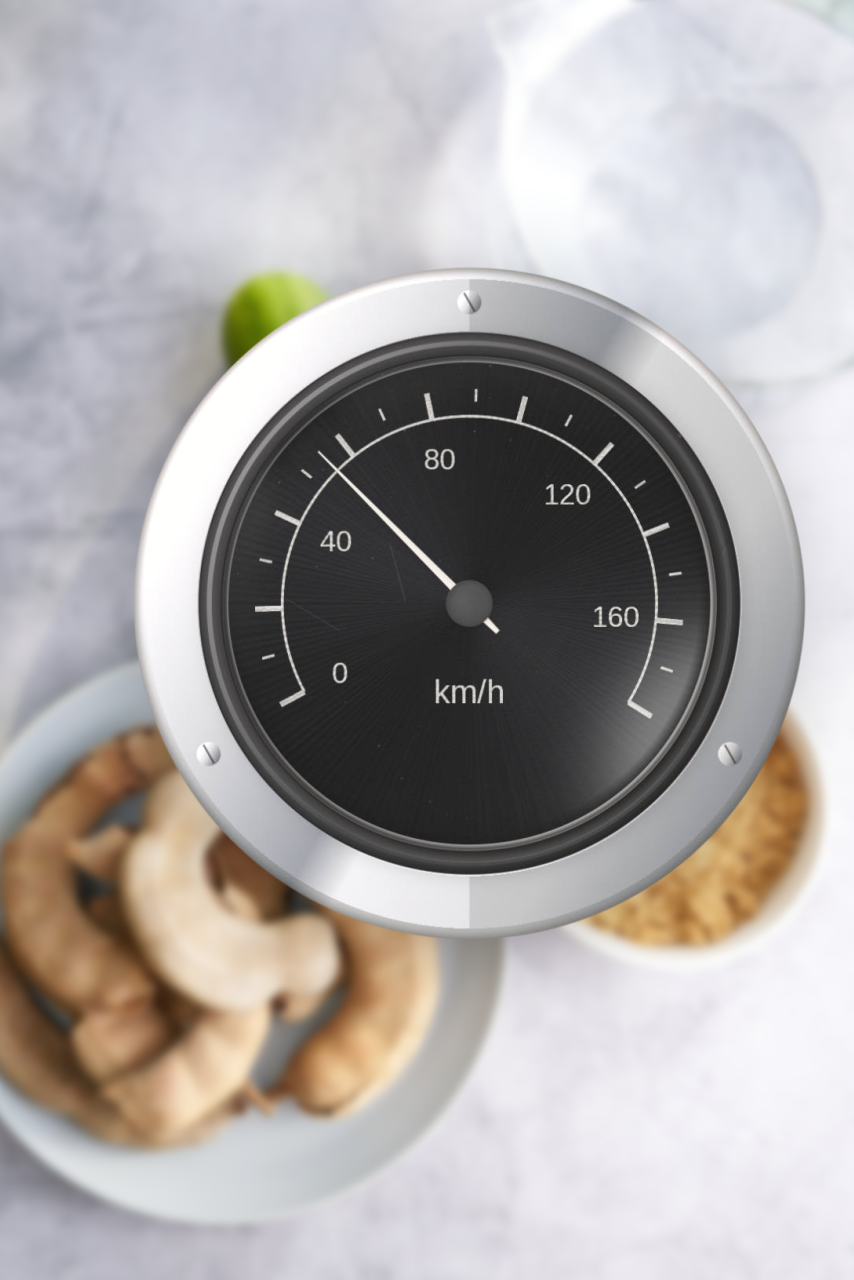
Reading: 55,km/h
